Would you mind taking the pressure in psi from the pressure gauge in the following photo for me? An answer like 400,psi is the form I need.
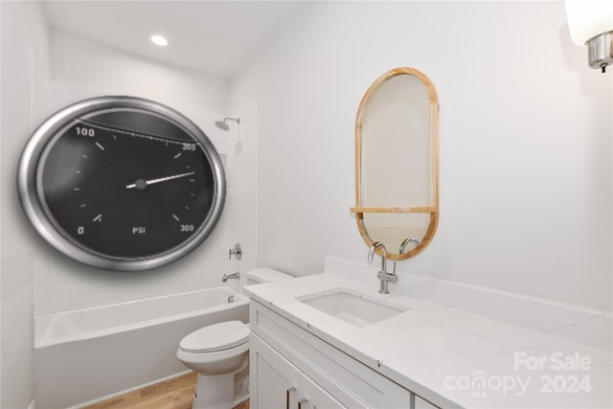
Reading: 230,psi
